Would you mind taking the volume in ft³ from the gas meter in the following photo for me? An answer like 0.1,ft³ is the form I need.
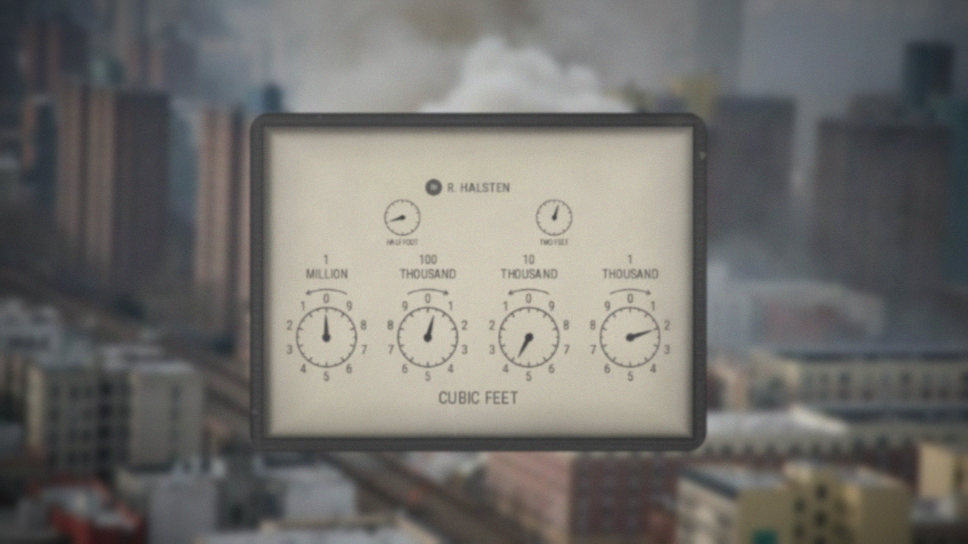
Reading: 4200,ft³
